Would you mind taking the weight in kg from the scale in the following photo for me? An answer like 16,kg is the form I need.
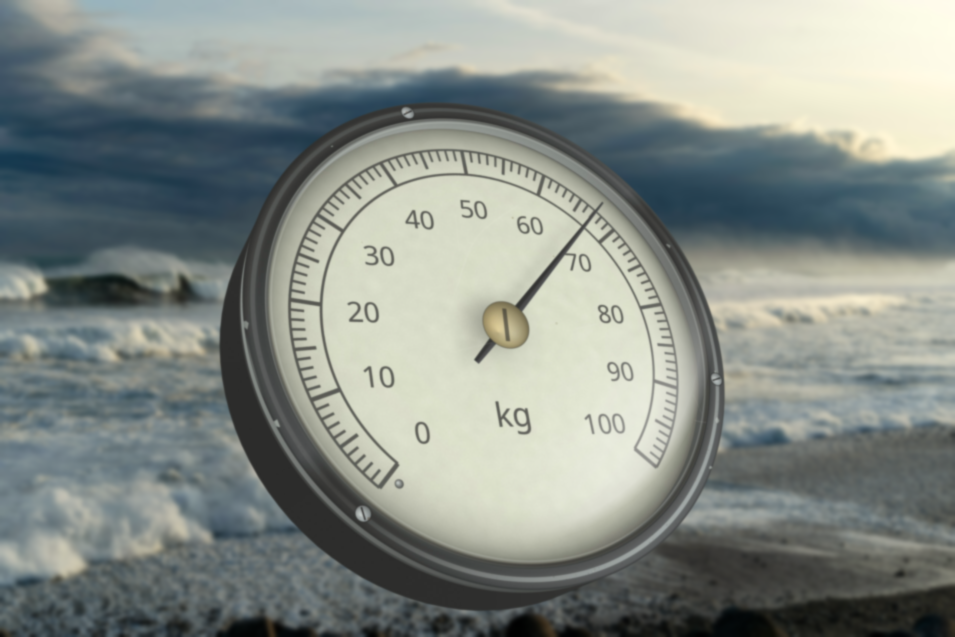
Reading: 67,kg
